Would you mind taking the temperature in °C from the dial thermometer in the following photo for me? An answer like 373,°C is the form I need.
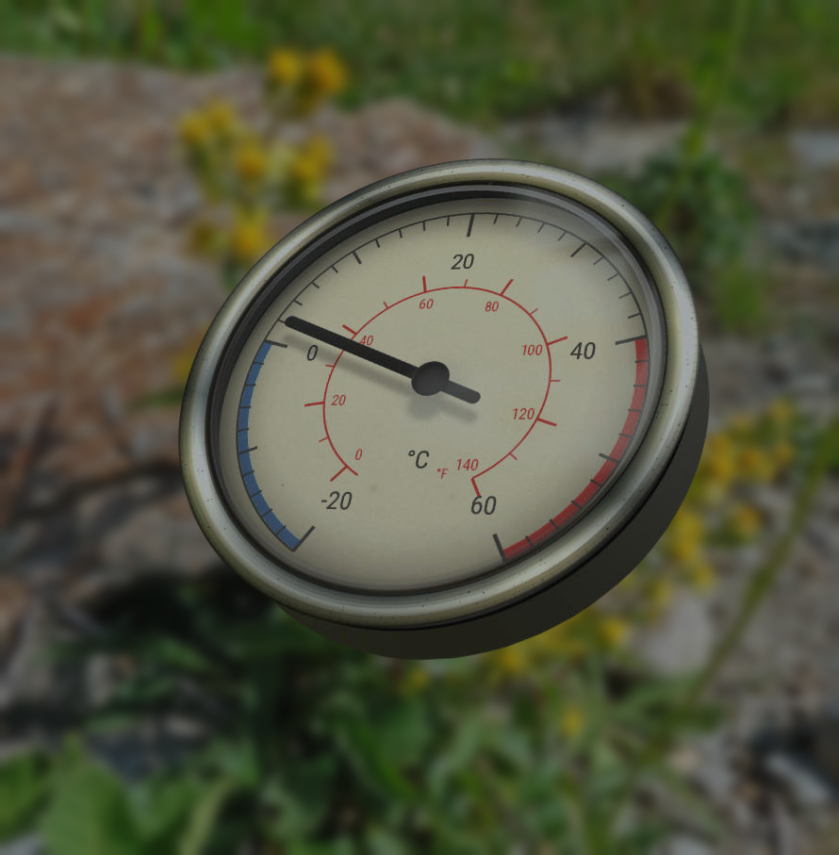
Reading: 2,°C
